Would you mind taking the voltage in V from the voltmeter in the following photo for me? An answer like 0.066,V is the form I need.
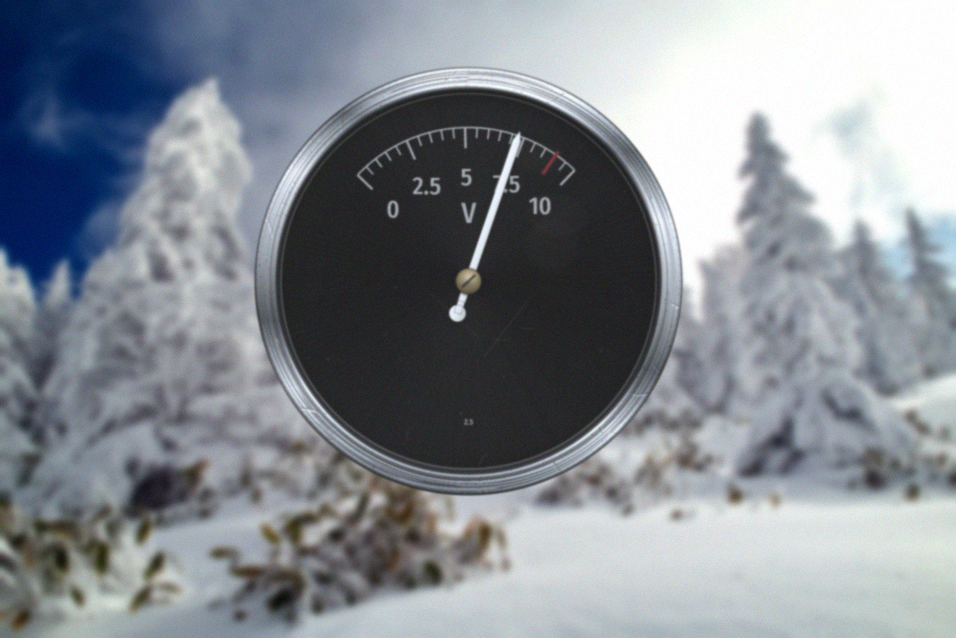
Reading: 7.25,V
